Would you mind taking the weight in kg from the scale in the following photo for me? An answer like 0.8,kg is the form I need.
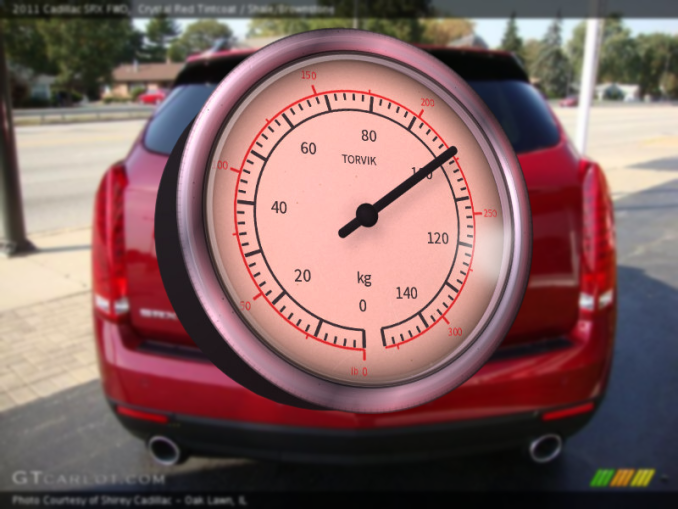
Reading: 100,kg
